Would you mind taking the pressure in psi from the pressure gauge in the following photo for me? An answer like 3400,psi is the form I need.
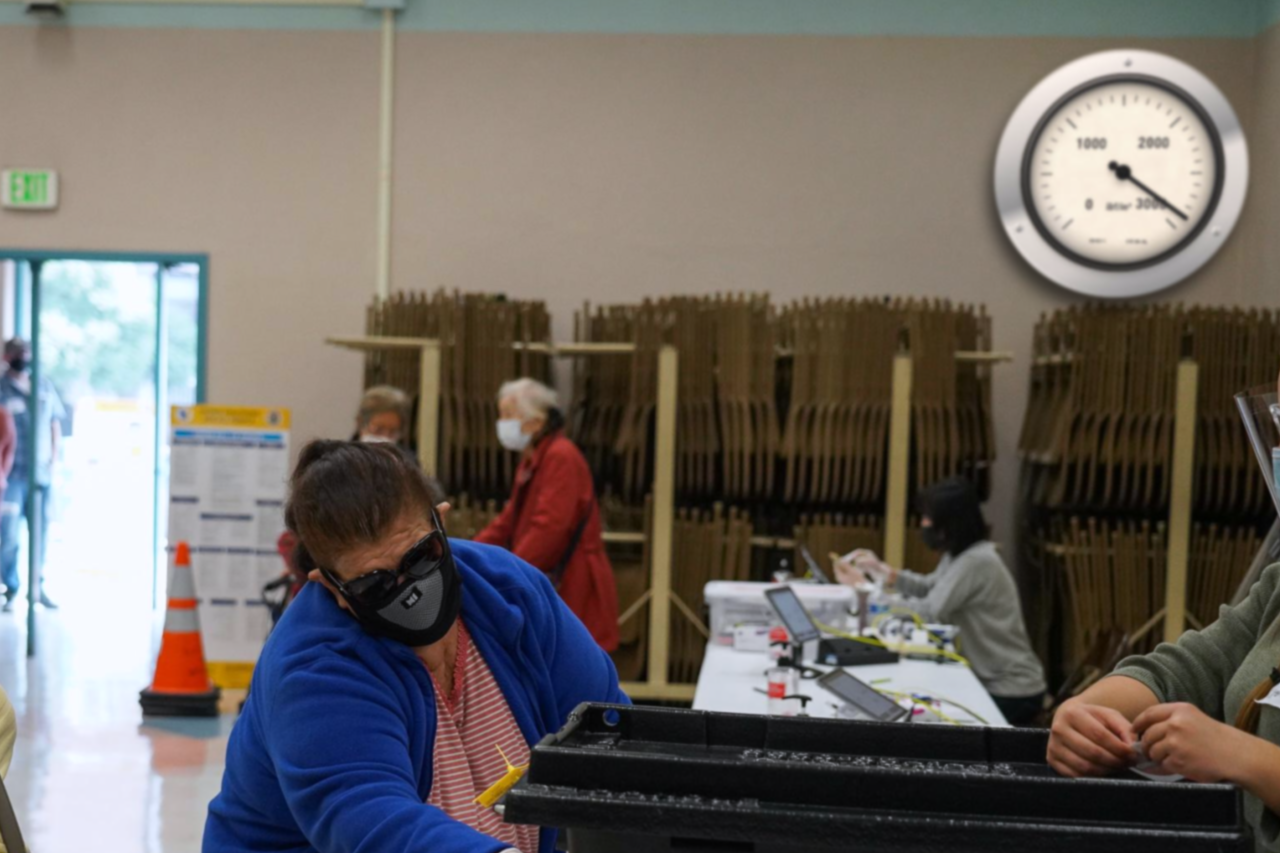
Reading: 2900,psi
